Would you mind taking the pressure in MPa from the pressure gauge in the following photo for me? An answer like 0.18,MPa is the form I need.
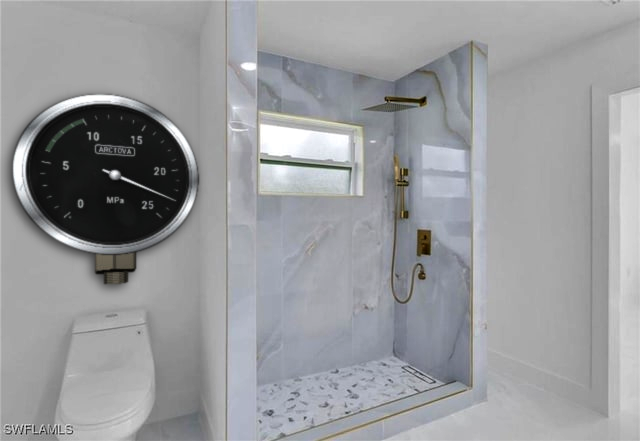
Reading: 23,MPa
